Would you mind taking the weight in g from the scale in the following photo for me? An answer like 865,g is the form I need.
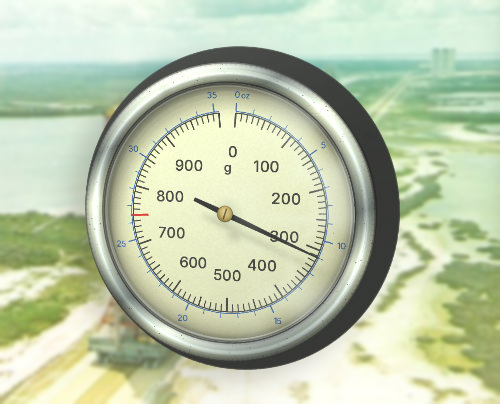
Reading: 310,g
